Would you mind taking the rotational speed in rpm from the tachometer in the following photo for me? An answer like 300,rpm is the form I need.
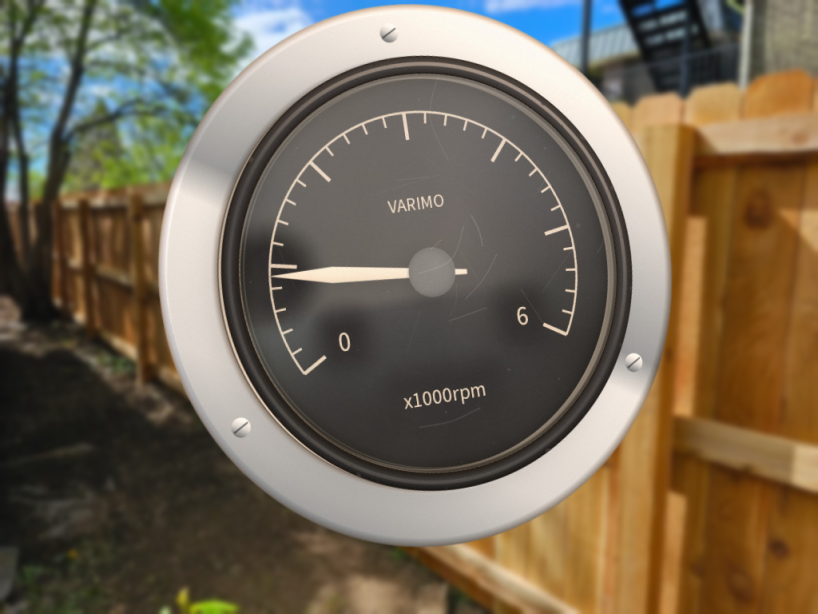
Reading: 900,rpm
